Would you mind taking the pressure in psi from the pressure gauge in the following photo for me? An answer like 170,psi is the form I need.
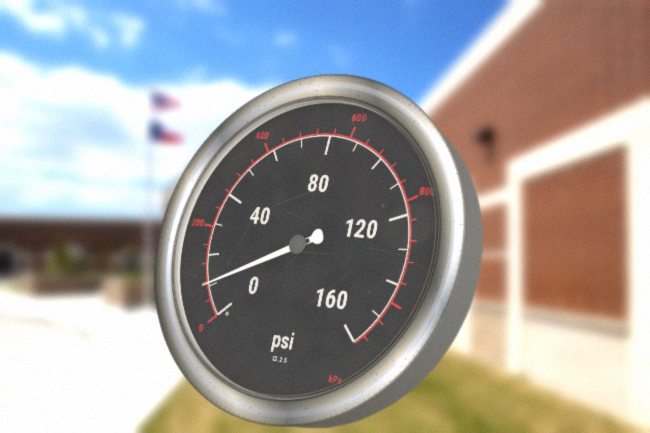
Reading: 10,psi
